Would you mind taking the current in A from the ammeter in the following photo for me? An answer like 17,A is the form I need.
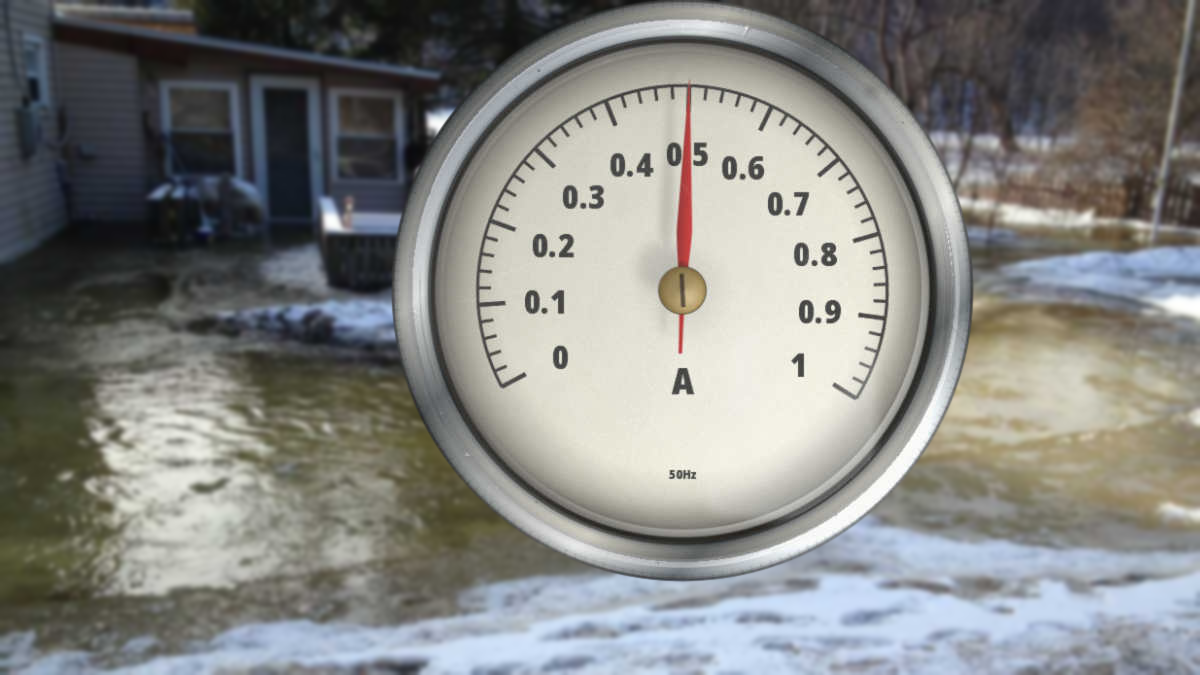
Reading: 0.5,A
